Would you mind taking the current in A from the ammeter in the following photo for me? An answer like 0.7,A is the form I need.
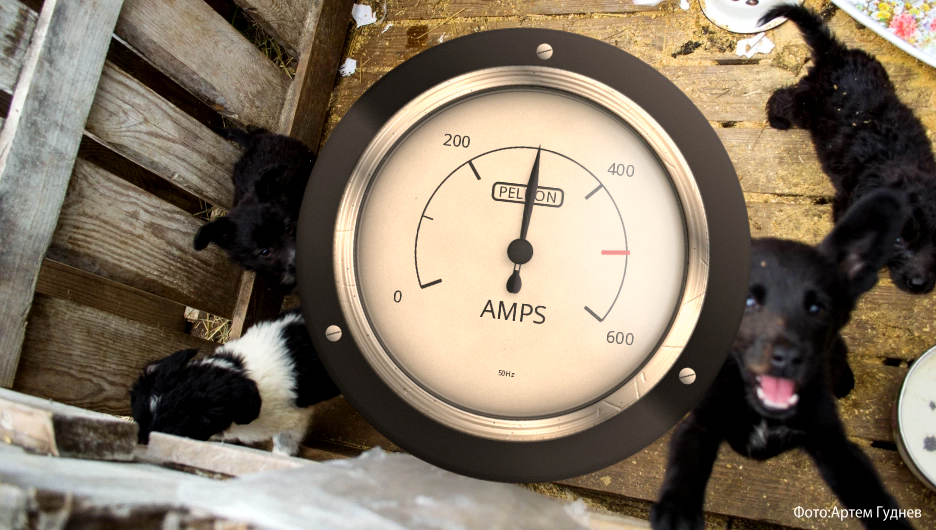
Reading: 300,A
